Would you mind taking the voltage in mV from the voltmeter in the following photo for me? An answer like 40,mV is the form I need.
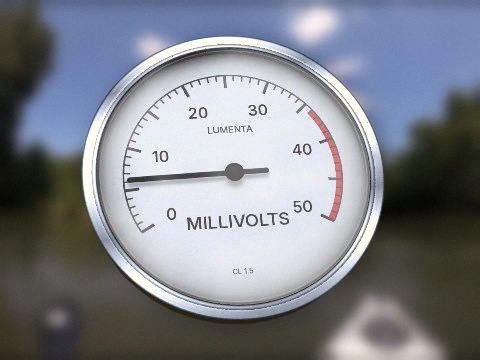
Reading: 6,mV
